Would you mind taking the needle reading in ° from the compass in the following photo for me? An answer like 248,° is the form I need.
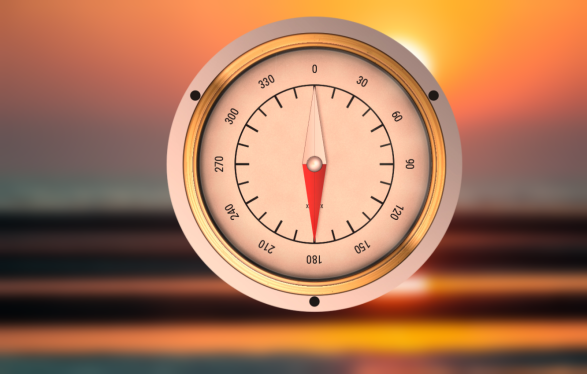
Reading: 180,°
